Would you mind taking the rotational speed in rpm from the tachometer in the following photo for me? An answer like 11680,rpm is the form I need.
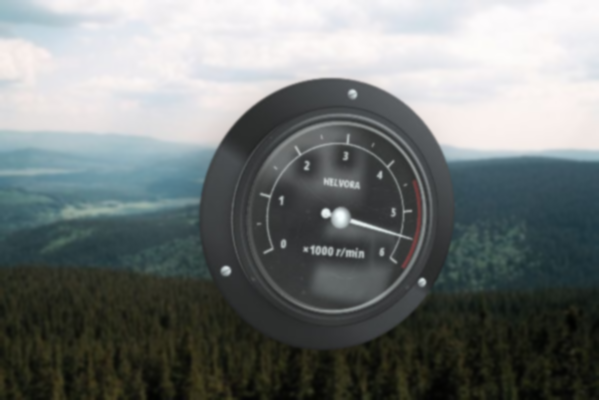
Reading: 5500,rpm
